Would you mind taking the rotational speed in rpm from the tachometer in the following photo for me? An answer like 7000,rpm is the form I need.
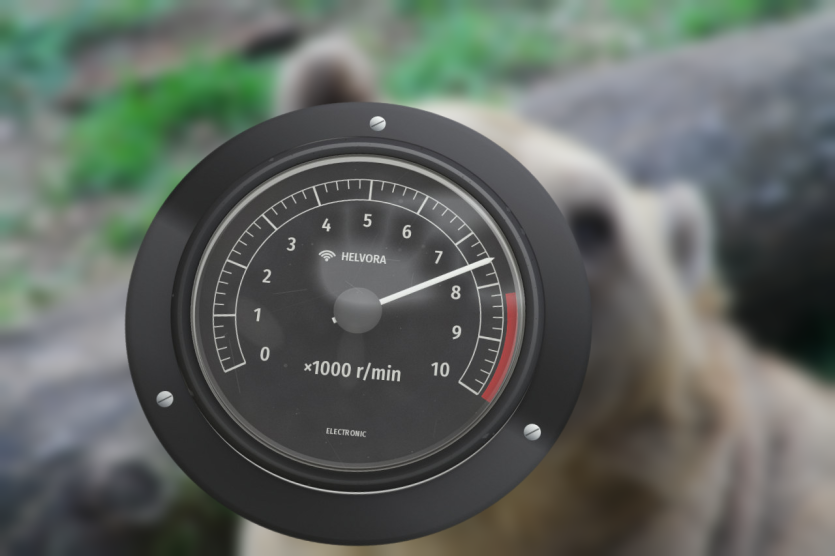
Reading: 7600,rpm
